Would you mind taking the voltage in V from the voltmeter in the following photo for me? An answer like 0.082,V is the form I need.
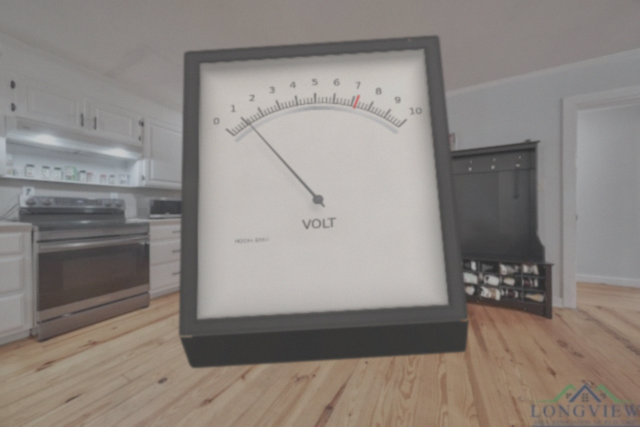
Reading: 1,V
